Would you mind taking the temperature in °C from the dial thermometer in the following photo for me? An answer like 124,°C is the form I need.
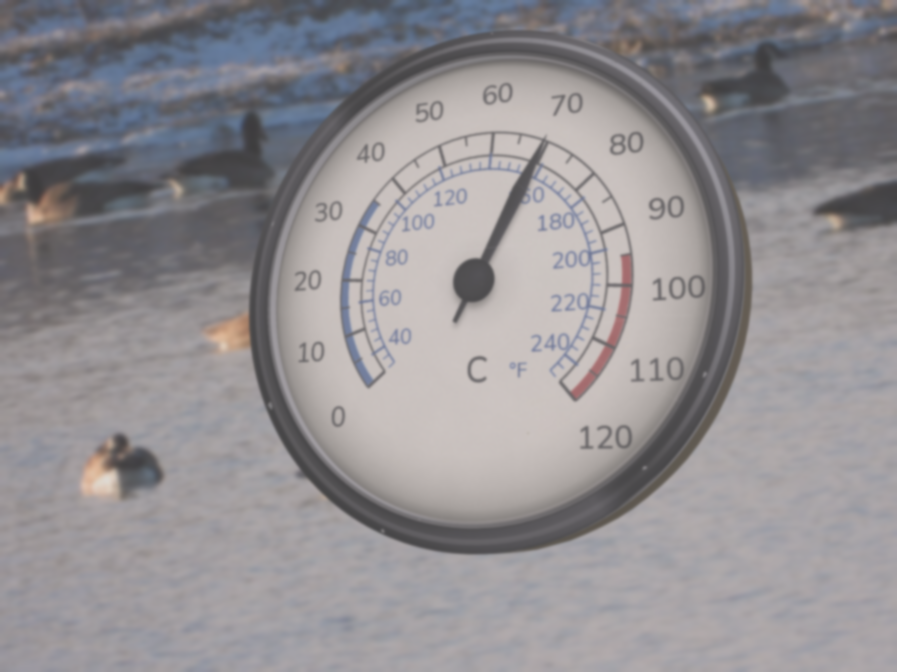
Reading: 70,°C
